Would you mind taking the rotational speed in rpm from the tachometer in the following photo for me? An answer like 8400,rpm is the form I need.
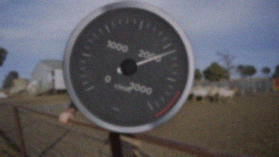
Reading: 2100,rpm
